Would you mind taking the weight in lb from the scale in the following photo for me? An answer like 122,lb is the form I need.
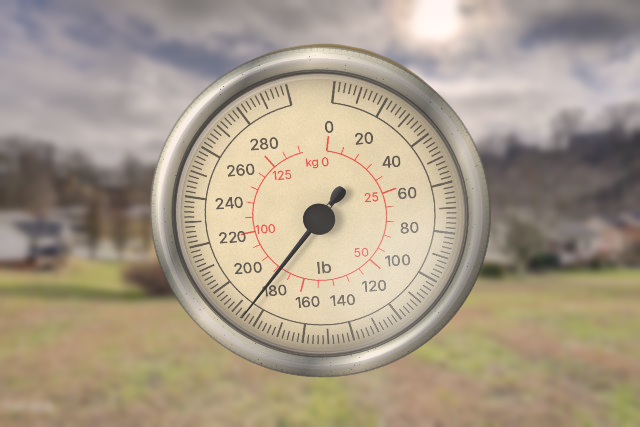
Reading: 186,lb
